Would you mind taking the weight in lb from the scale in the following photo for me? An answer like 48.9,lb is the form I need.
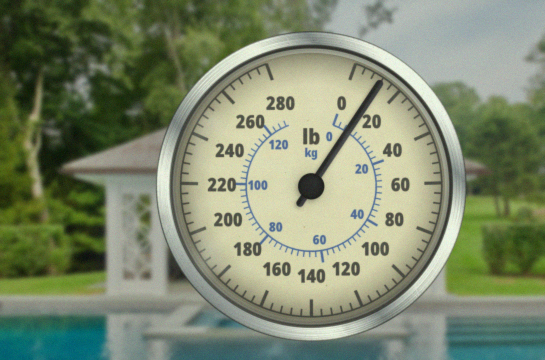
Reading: 12,lb
